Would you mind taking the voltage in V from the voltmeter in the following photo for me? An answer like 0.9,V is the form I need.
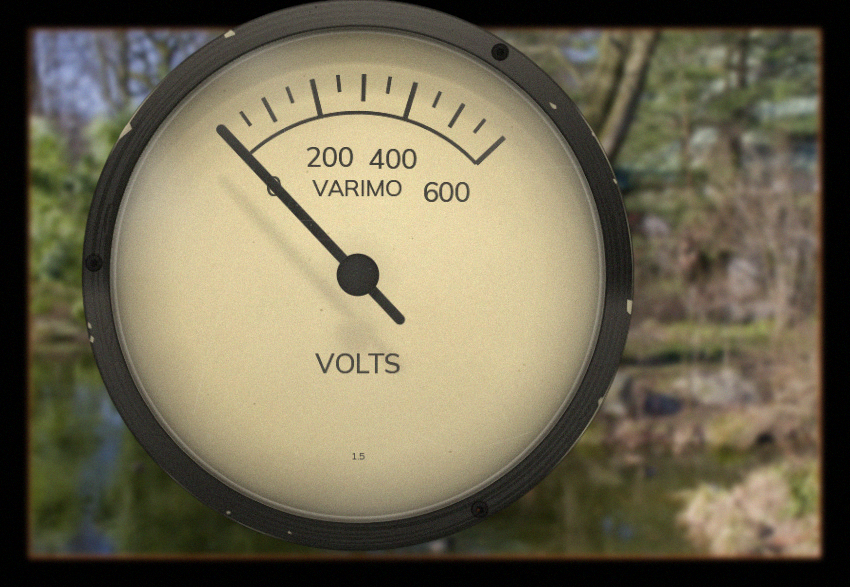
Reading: 0,V
